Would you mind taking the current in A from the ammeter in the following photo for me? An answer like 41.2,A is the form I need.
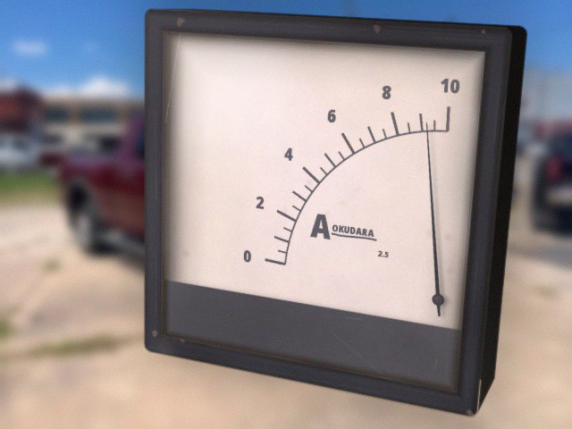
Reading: 9.25,A
